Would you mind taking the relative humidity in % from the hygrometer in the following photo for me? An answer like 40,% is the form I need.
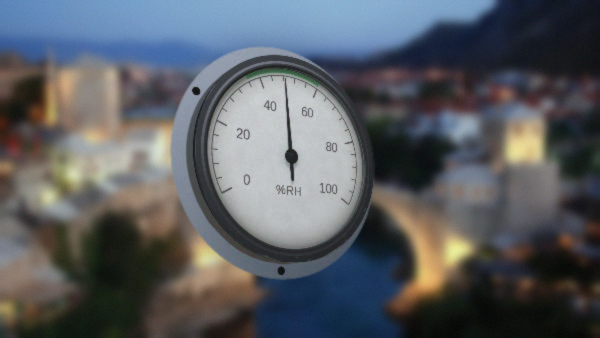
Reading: 48,%
